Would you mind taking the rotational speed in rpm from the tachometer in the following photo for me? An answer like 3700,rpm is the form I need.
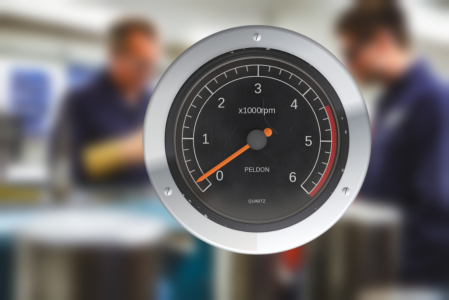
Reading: 200,rpm
